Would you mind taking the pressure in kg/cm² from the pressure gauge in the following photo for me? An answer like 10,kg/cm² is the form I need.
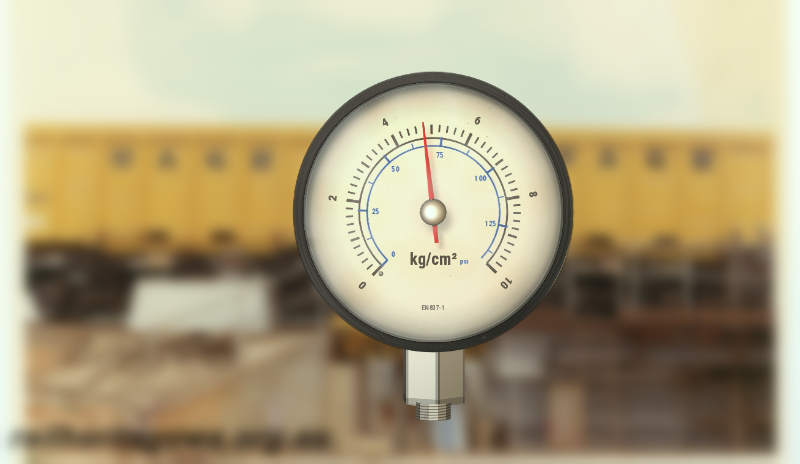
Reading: 4.8,kg/cm²
